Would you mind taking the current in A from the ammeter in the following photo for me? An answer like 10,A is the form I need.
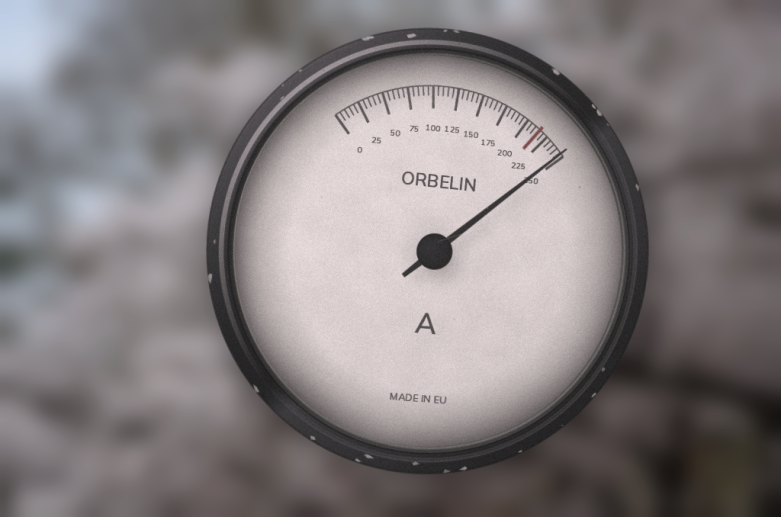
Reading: 245,A
